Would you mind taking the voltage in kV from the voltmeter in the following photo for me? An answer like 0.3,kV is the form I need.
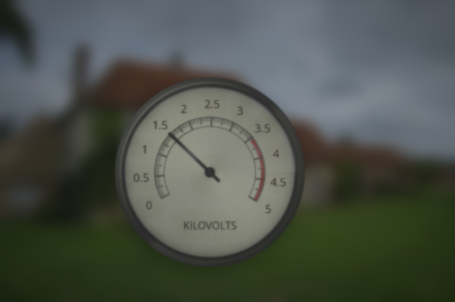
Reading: 1.5,kV
